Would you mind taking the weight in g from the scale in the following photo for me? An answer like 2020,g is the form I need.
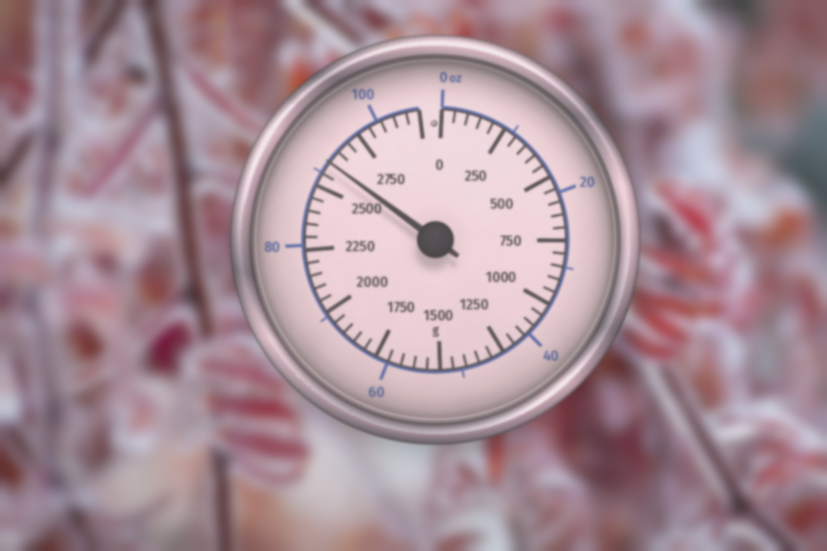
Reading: 2600,g
